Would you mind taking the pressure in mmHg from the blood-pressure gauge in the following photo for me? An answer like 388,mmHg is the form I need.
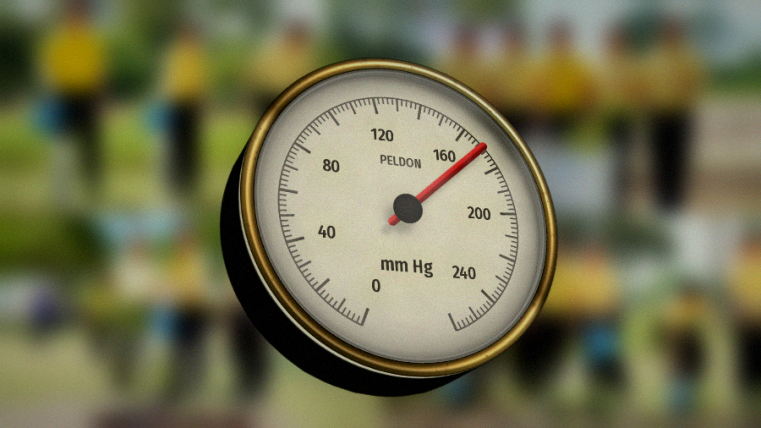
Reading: 170,mmHg
